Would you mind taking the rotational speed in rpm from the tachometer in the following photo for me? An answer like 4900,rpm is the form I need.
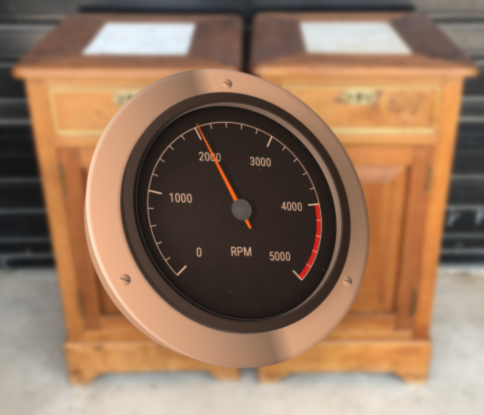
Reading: 2000,rpm
